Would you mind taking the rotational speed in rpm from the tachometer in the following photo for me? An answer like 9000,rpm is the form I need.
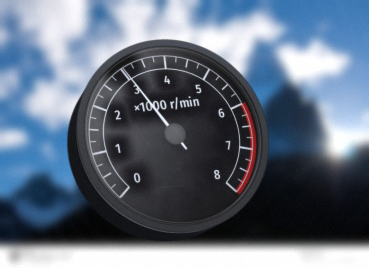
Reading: 3000,rpm
